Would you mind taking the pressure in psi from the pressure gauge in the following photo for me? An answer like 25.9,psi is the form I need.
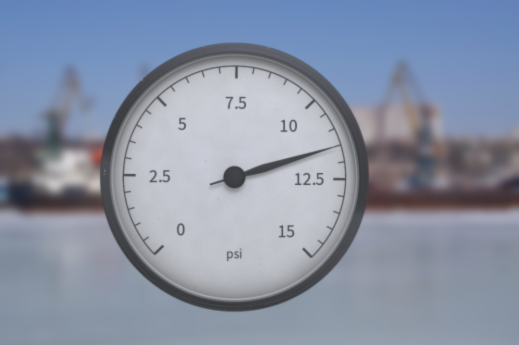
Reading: 11.5,psi
